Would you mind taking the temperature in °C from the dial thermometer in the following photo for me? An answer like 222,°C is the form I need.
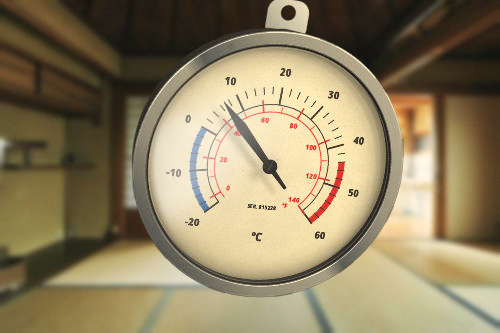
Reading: 7,°C
